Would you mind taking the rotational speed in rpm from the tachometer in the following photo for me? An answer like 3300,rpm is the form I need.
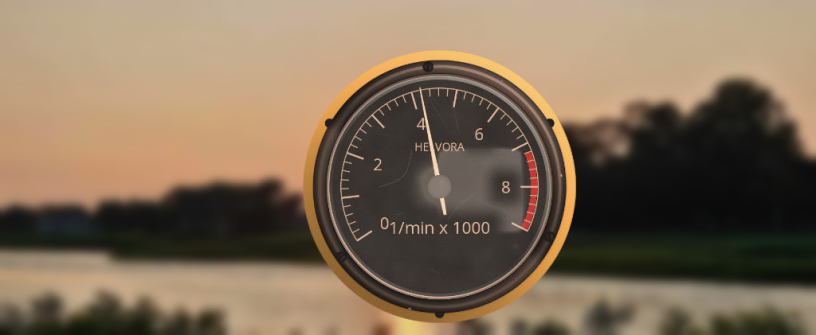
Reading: 4200,rpm
